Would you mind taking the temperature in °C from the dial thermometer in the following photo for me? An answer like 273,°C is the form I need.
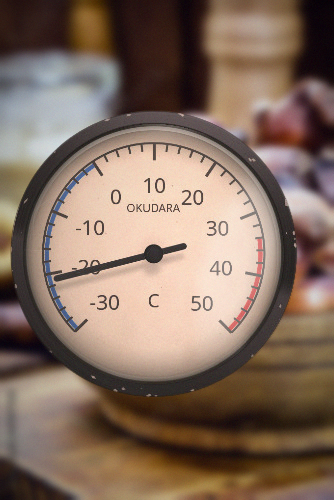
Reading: -21,°C
